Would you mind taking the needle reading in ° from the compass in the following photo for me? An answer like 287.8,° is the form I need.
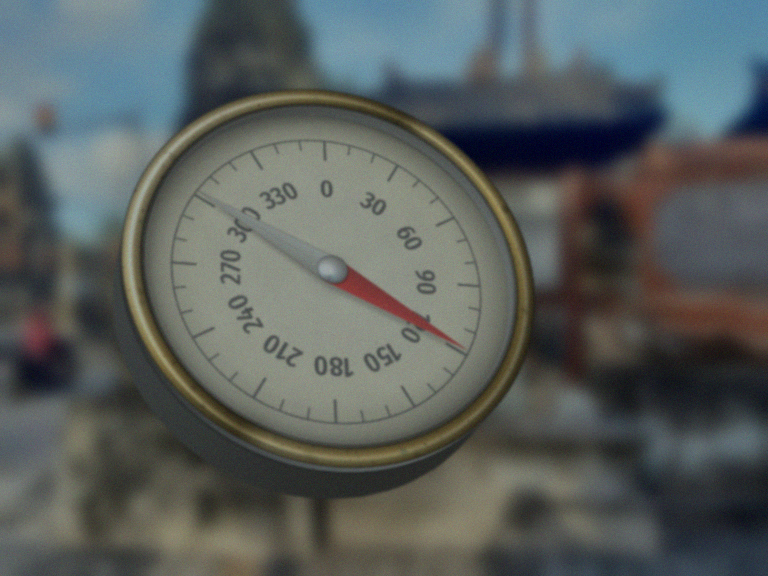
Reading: 120,°
